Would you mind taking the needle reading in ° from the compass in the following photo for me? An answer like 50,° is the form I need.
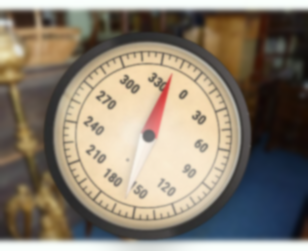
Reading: 340,°
